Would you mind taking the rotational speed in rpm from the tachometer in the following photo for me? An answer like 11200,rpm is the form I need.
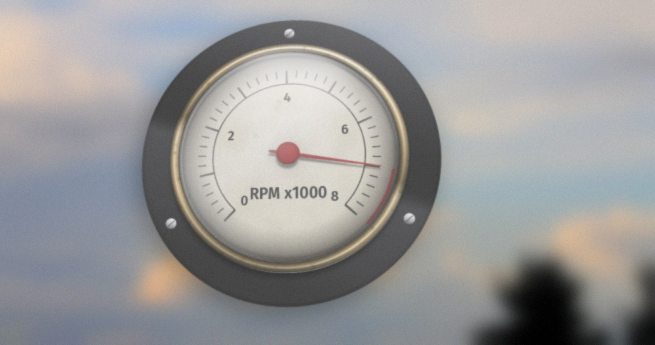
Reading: 7000,rpm
